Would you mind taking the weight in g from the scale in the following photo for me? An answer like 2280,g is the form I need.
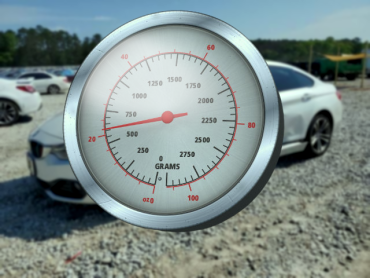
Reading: 600,g
